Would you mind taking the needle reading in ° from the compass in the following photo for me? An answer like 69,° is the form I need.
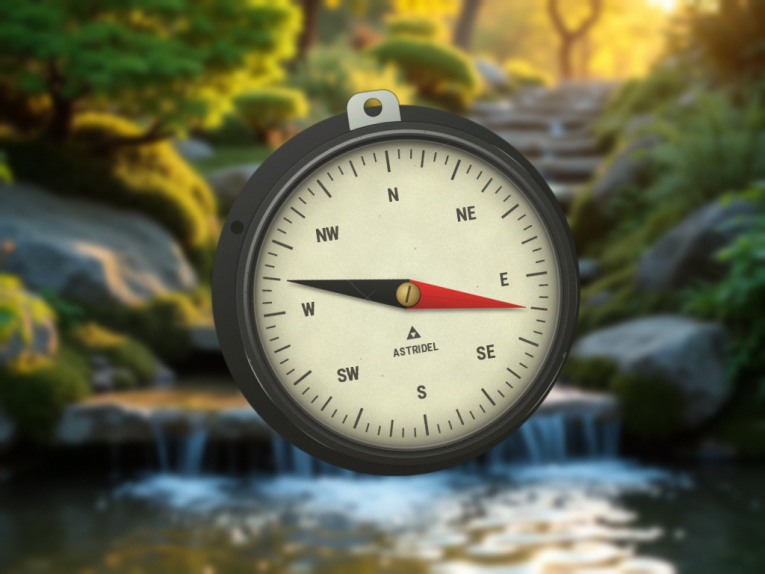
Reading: 105,°
